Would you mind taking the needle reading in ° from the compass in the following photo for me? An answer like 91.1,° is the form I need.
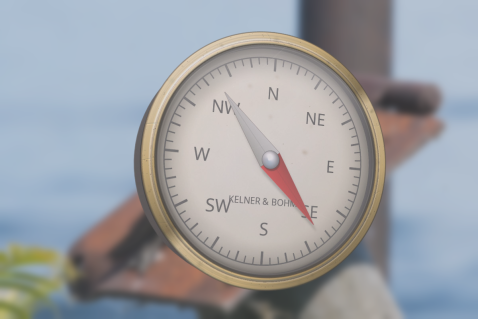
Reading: 140,°
